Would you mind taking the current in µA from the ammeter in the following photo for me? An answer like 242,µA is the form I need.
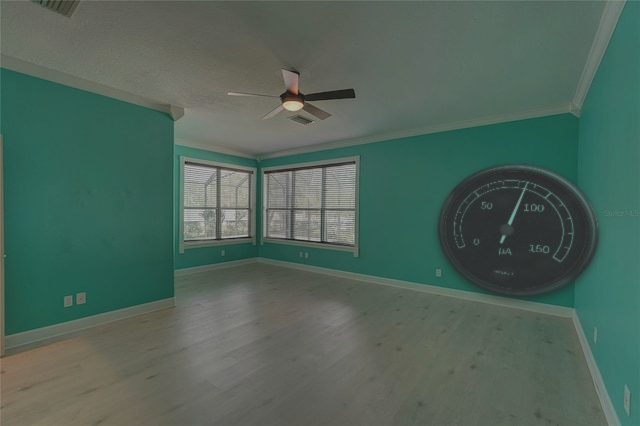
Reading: 85,µA
